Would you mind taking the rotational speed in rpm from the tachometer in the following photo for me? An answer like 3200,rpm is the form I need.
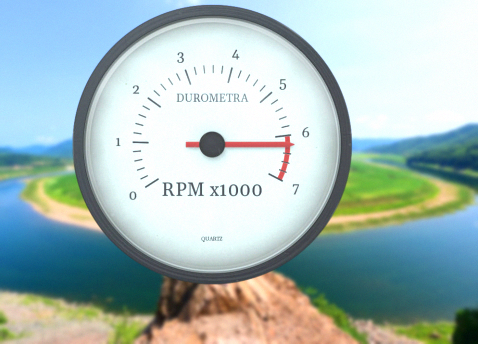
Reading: 6200,rpm
